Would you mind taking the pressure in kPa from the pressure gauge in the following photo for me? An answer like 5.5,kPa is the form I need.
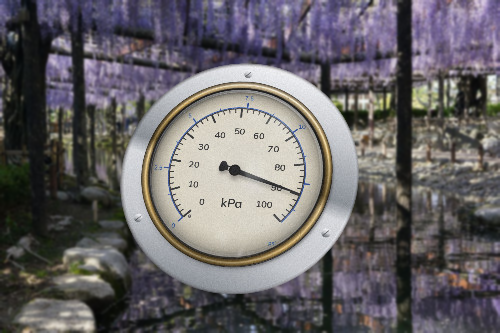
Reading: 90,kPa
